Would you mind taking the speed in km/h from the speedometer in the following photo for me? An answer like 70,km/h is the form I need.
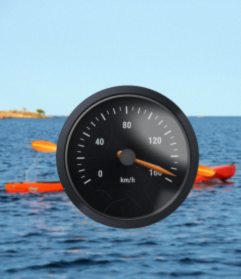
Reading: 155,km/h
